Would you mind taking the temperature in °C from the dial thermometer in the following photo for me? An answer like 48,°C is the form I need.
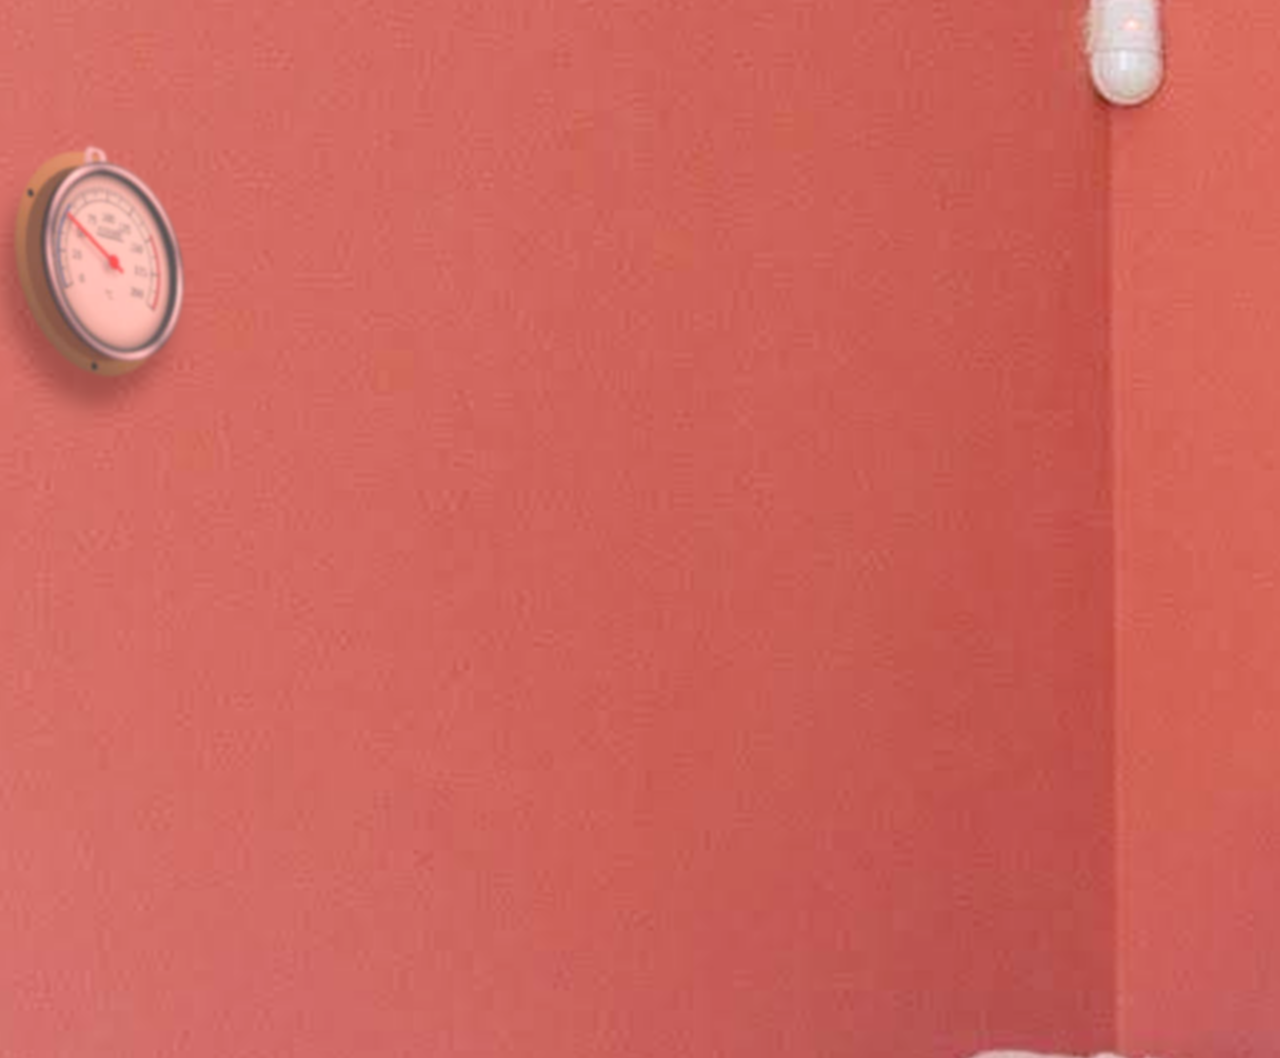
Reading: 50,°C
